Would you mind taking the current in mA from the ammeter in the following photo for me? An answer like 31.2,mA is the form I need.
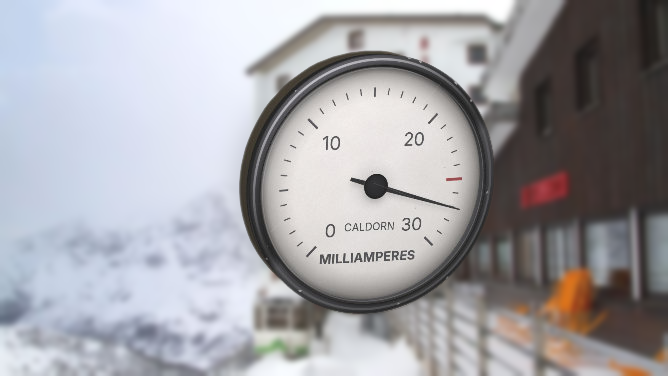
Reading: 27,mA
